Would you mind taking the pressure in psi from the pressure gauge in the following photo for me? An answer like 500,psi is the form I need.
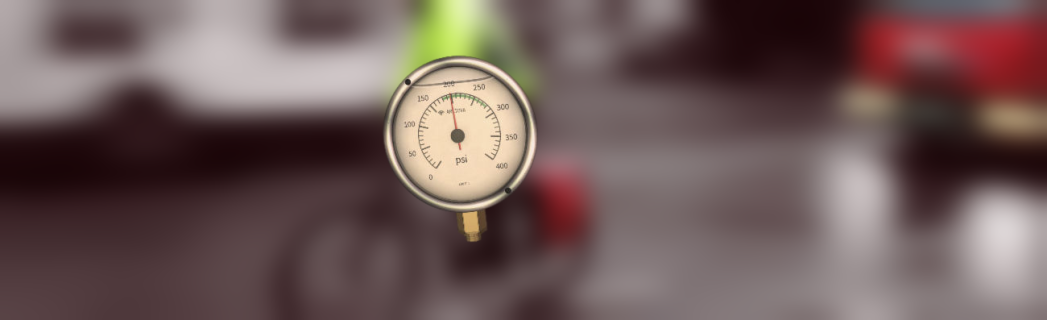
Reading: 200,psi
